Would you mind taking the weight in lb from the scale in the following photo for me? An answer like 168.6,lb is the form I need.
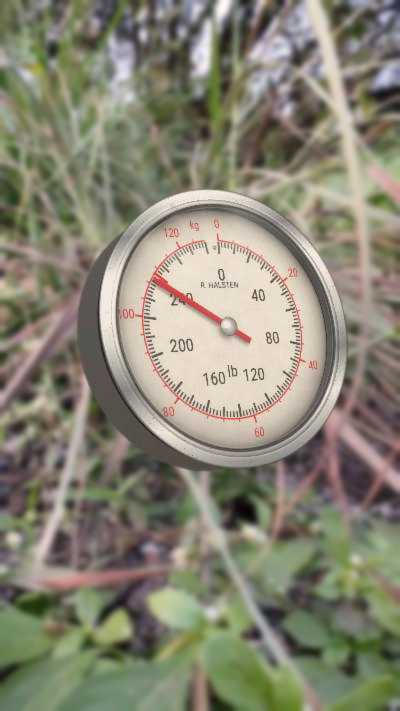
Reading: 240,lb
